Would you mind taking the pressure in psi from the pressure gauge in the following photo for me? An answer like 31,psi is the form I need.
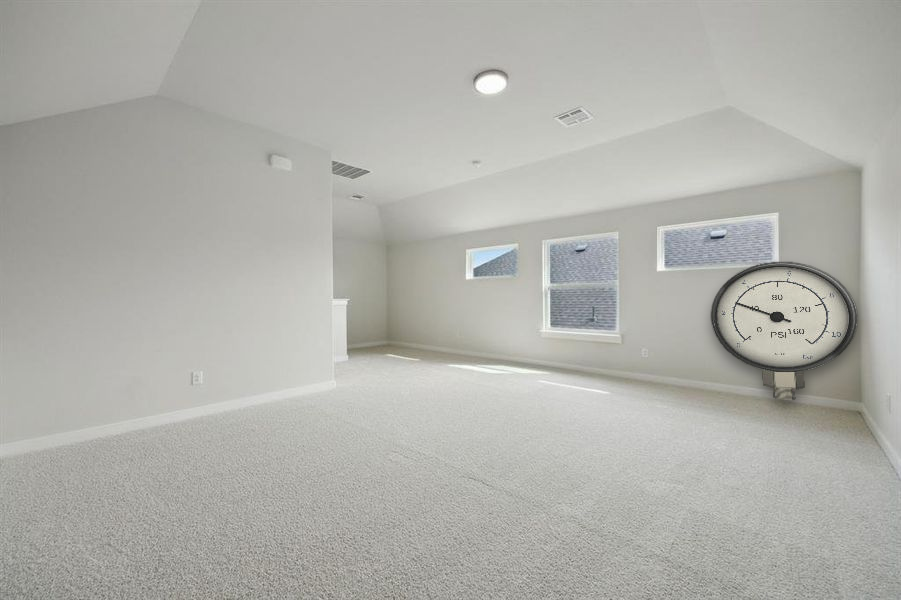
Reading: 40,psi
